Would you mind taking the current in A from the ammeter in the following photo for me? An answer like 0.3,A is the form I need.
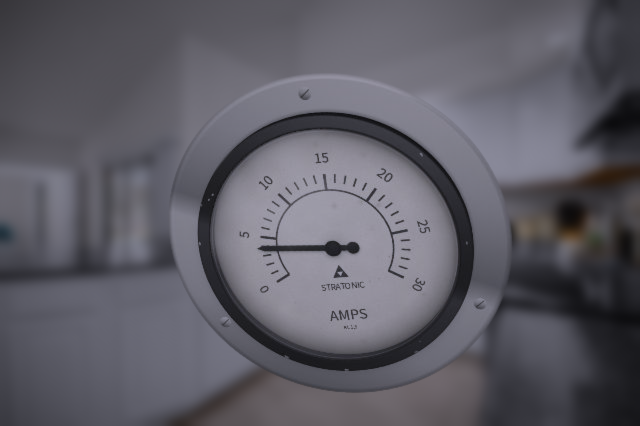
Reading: 4,A
